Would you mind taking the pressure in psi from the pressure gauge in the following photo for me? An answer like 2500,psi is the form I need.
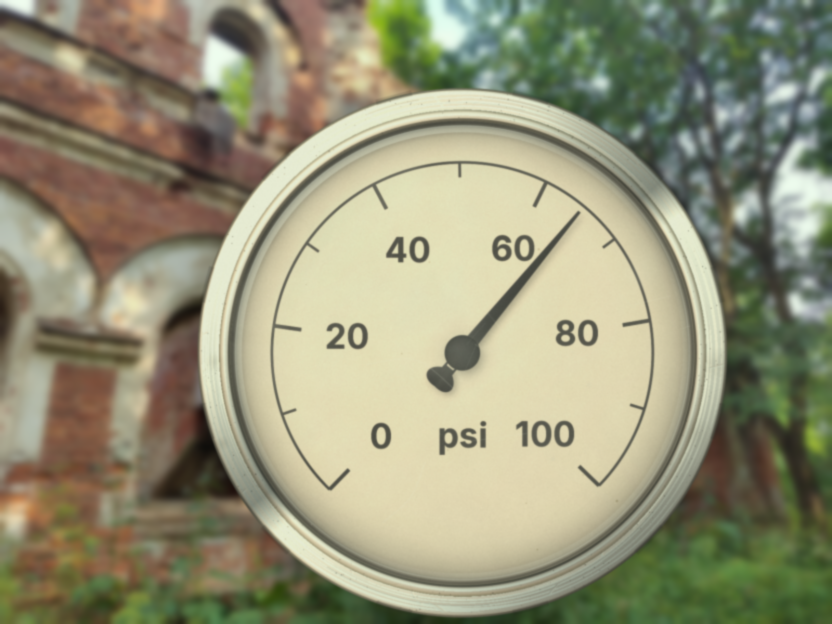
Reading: 65,psi
